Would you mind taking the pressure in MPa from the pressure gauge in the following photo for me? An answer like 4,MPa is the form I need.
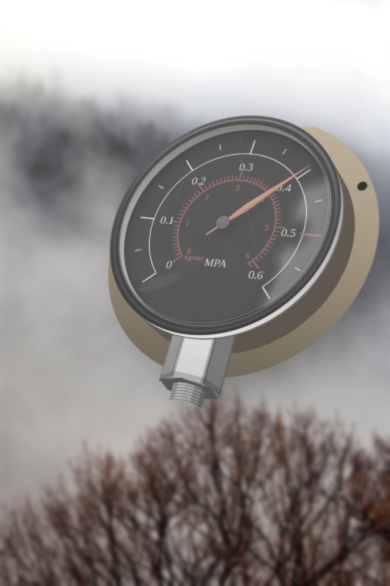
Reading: 0.4,MPa
